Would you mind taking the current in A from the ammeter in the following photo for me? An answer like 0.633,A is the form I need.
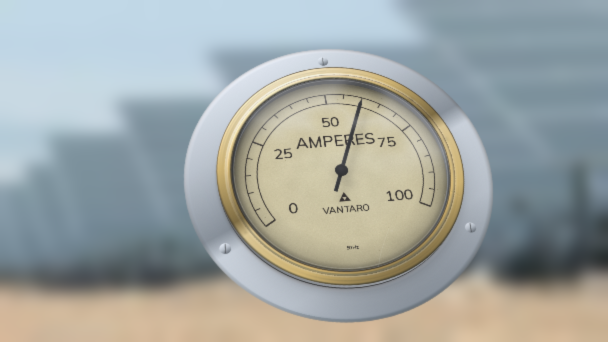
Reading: 60,A
